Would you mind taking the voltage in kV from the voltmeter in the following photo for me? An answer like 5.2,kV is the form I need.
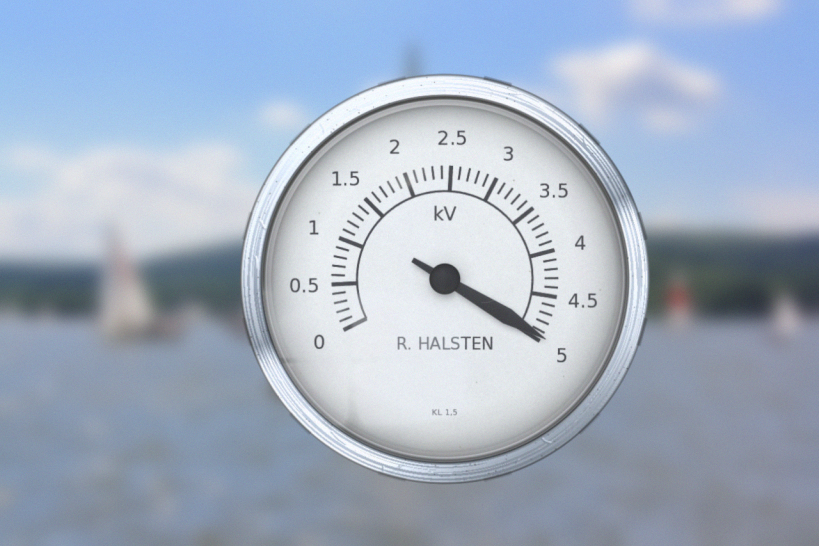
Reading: 4.95,kV
